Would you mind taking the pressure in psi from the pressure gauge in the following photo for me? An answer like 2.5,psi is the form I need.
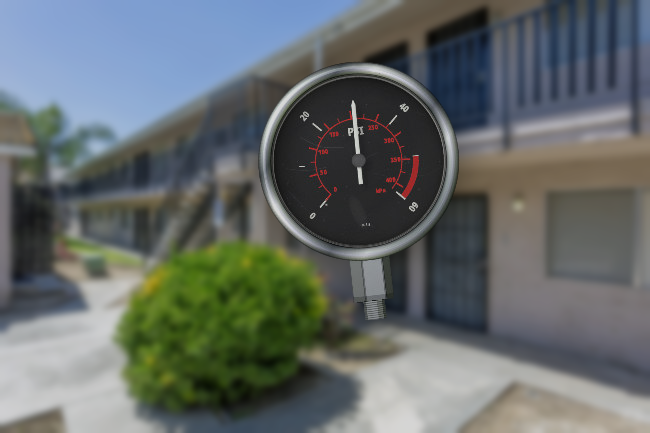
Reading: 30,psi
